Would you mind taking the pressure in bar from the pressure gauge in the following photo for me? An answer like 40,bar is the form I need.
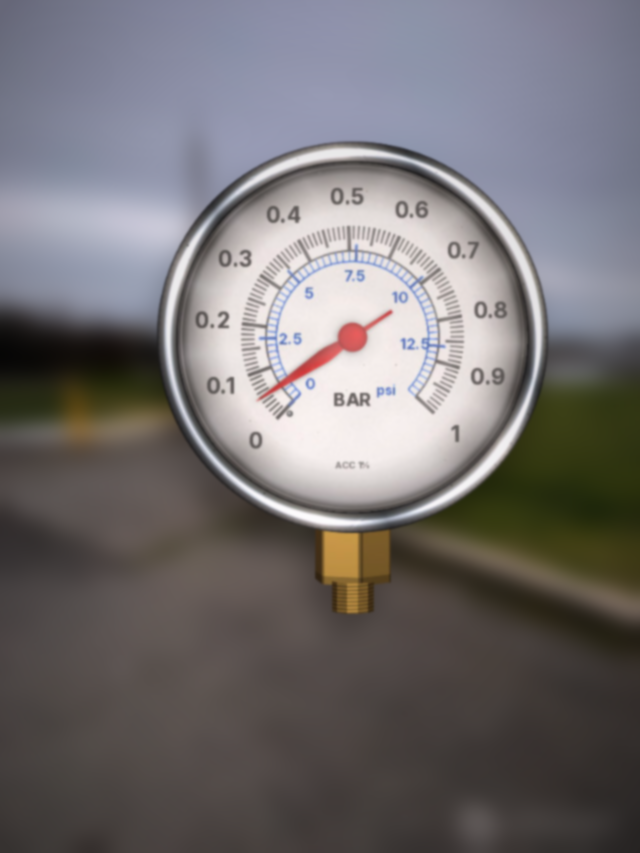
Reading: 0.05,bar
